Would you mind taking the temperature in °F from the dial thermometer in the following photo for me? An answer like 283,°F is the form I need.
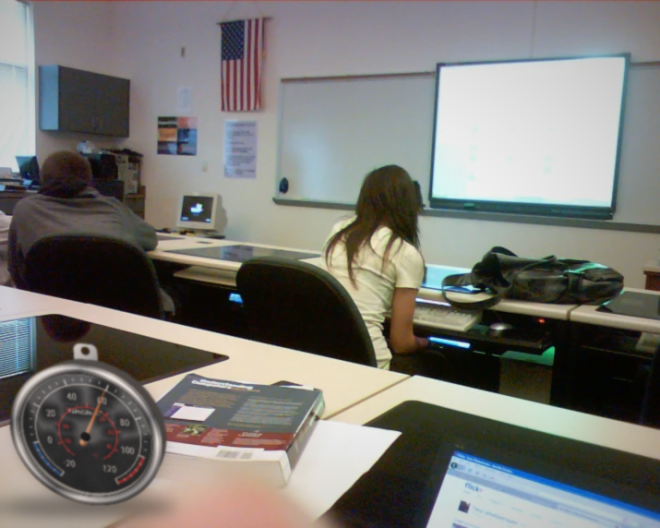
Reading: 60,°F
